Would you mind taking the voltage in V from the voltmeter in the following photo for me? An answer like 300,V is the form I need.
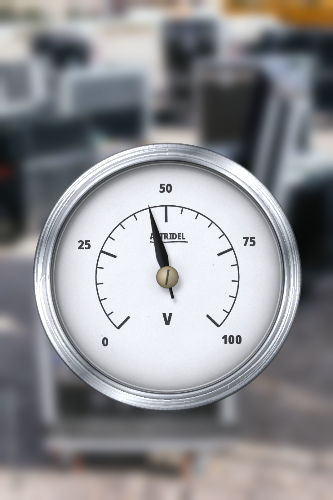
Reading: 45,V
